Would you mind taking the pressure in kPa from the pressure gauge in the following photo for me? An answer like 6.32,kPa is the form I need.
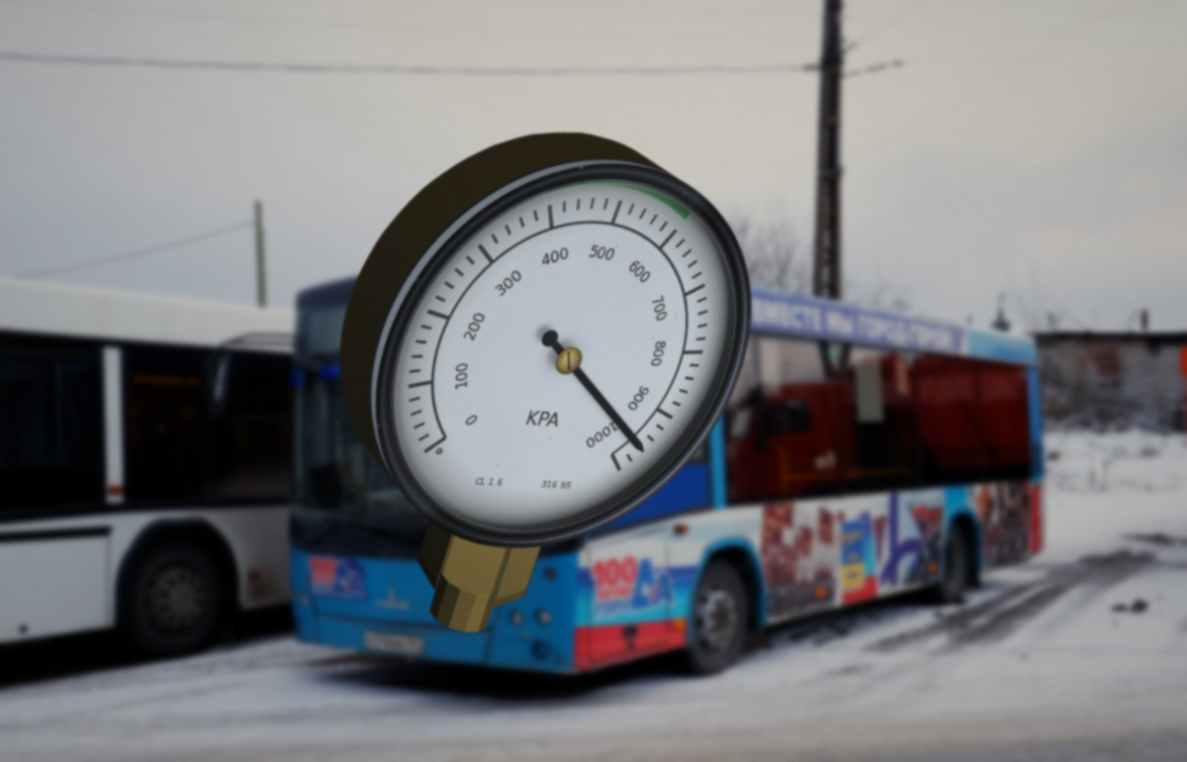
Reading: 960,kPa
